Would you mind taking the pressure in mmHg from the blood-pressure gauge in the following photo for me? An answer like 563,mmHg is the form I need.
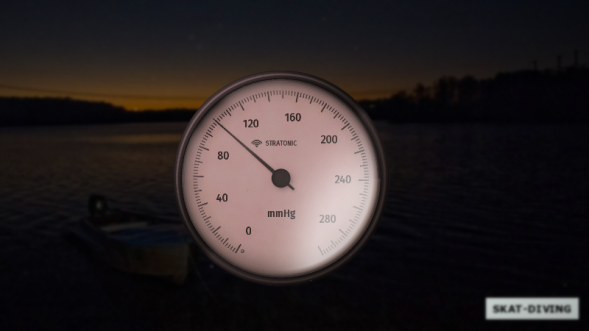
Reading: 100,mmHg
